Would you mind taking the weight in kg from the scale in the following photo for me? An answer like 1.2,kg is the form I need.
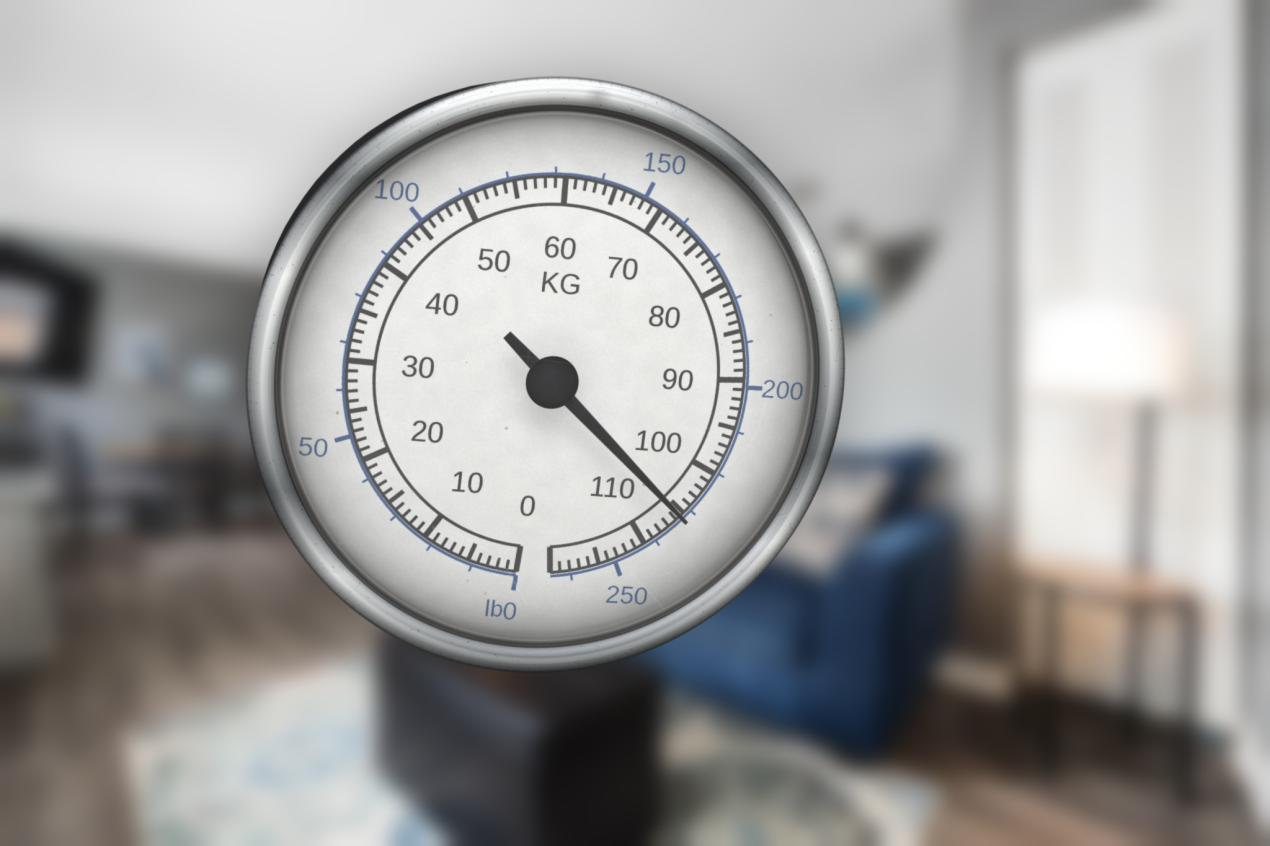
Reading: 105.5,kg
